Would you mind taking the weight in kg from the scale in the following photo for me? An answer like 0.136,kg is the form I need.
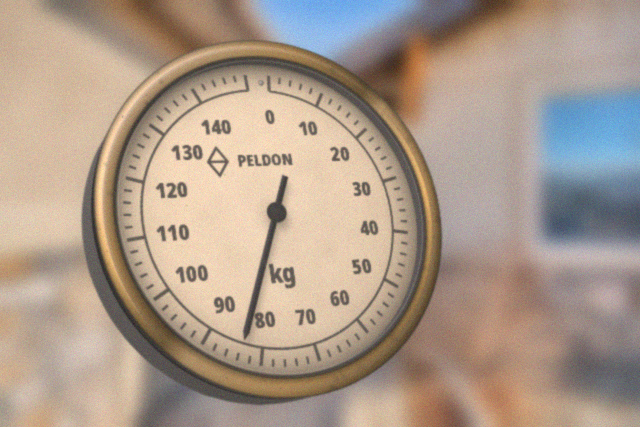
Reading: 84,kg
